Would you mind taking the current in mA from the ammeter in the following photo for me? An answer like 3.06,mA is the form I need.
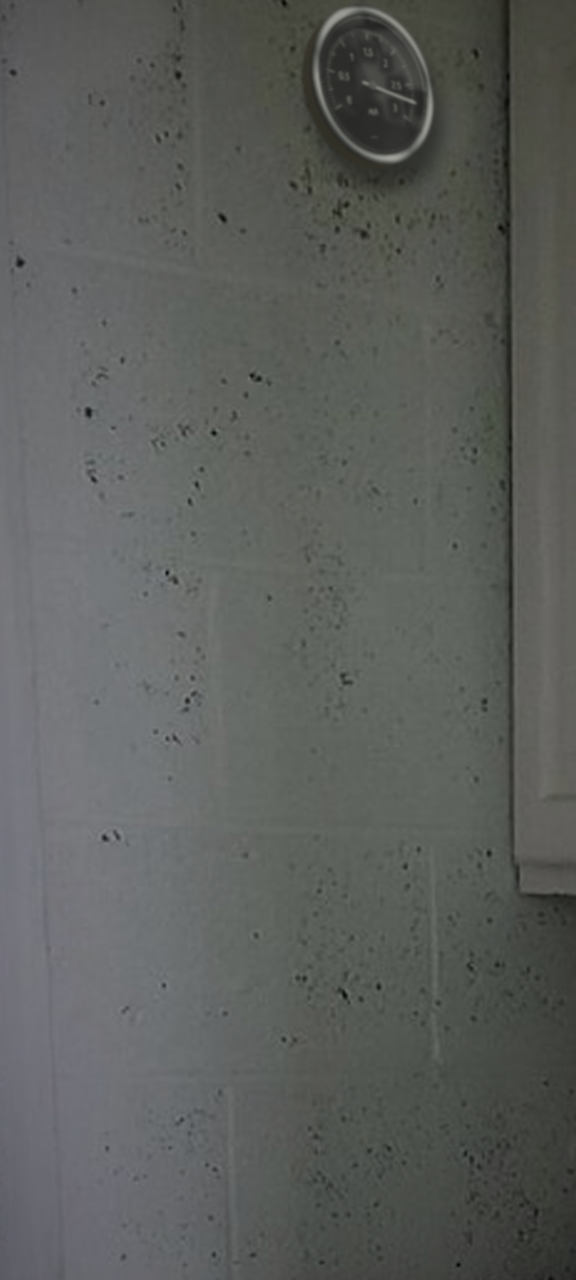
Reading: 2.75,mA
